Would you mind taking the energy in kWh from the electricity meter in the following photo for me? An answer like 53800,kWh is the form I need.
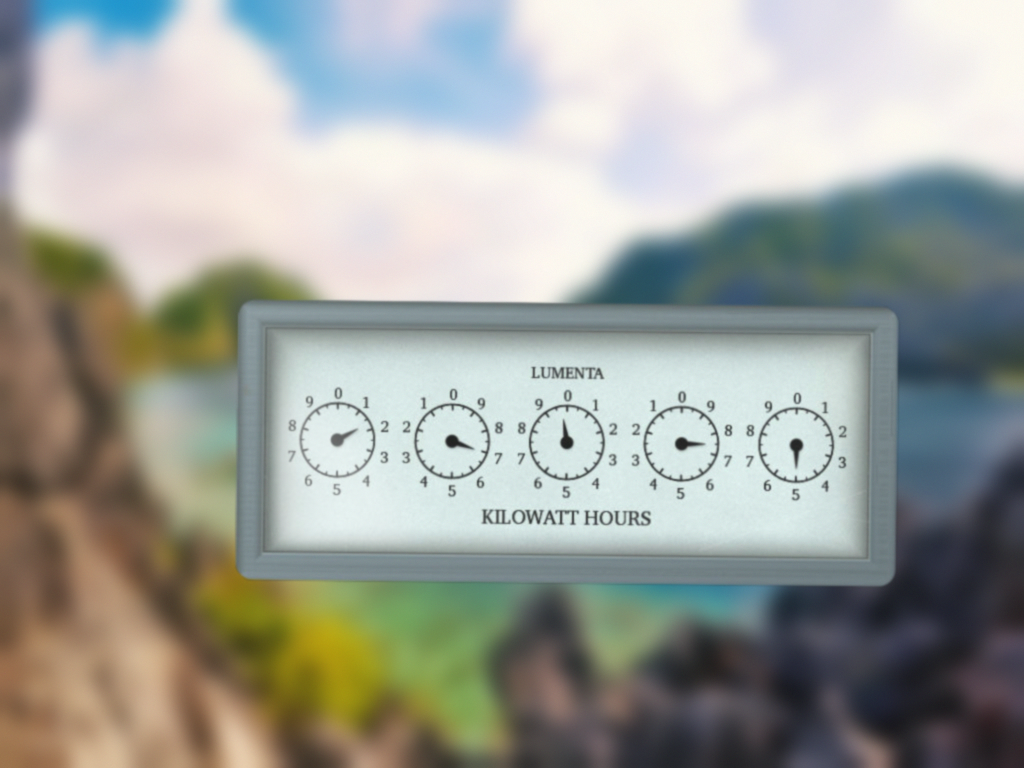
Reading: 16975,kWh
